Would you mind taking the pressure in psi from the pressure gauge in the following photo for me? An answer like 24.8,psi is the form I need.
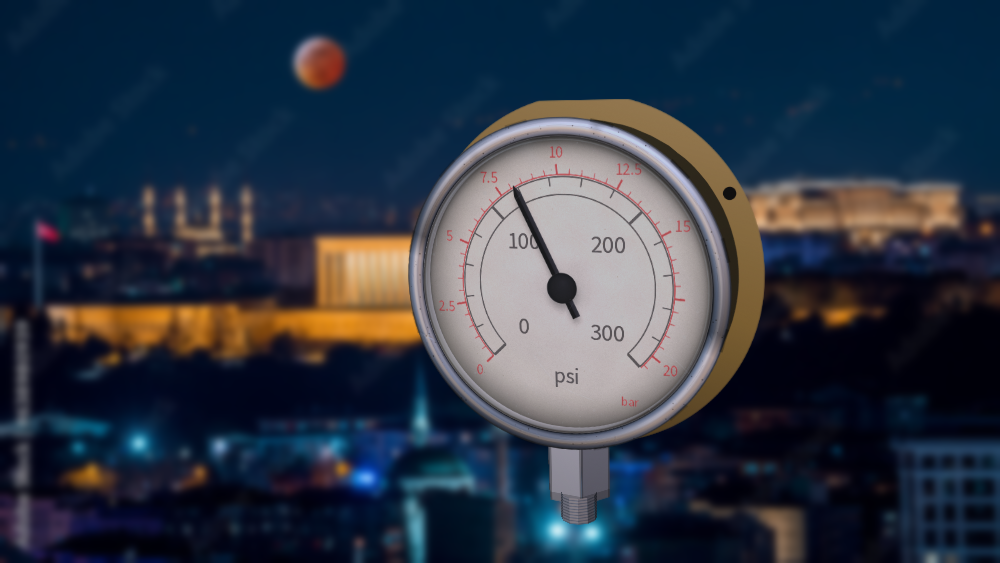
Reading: 120,psi
